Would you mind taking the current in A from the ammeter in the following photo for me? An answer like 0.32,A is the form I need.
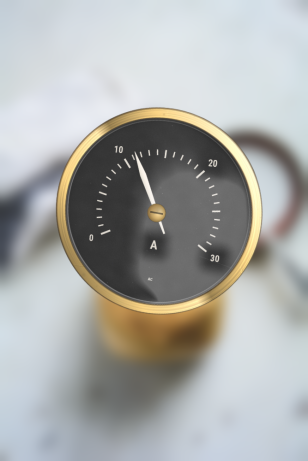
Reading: 11.5,A
